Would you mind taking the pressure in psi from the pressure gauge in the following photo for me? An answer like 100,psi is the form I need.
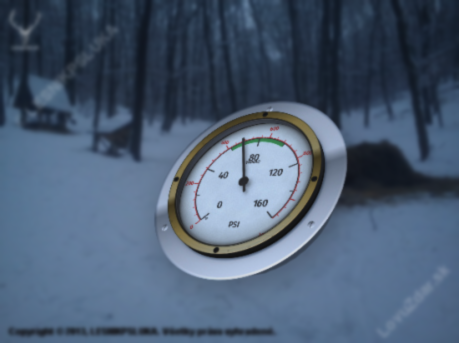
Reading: 70,psi
